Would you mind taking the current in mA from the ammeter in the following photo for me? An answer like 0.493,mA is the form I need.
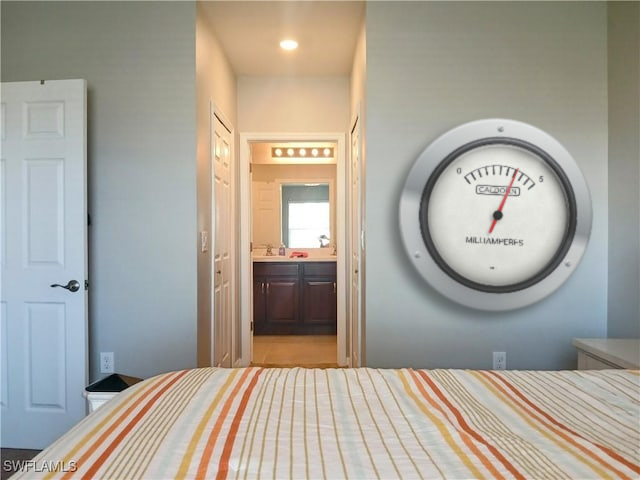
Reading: 3.5,mA
